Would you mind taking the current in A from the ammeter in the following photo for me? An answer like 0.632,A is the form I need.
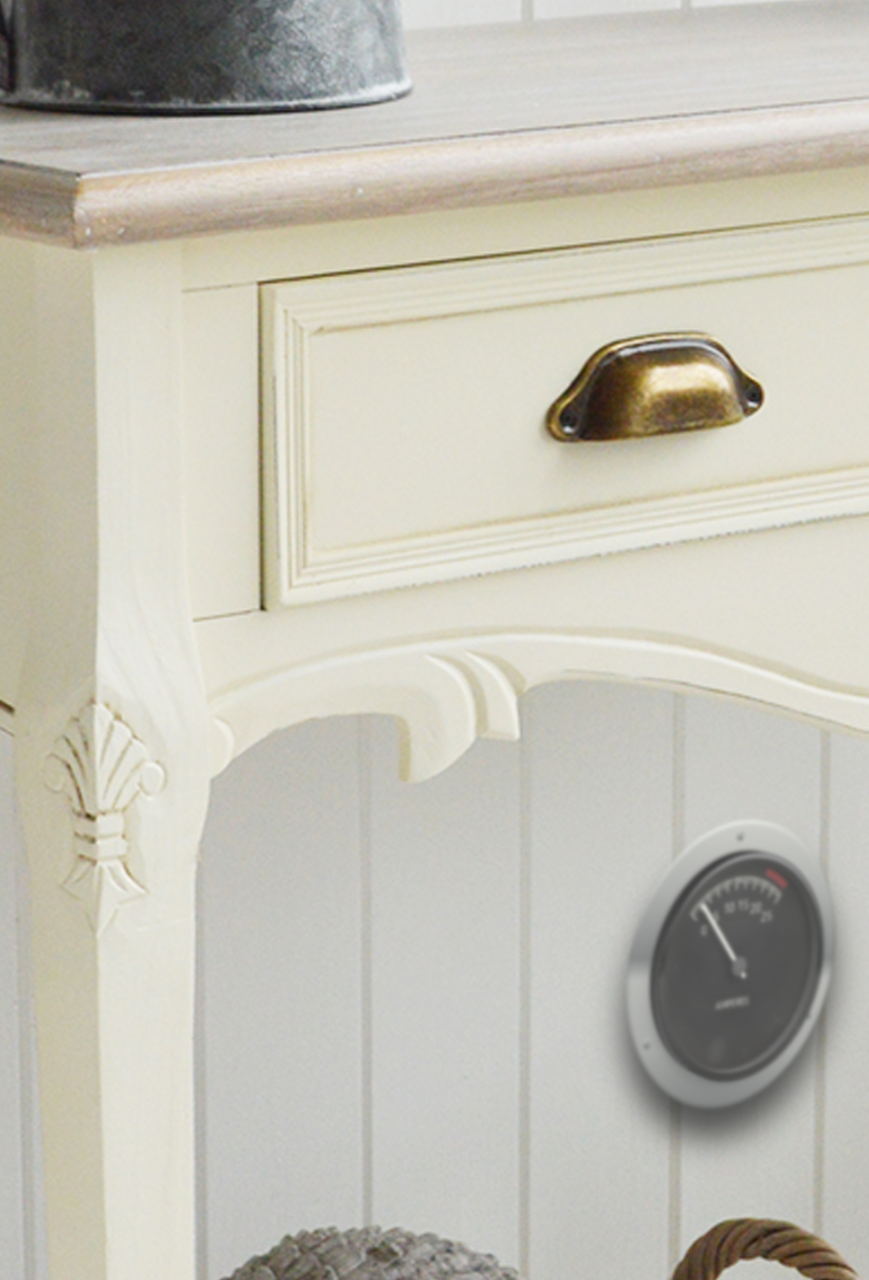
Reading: 2.5,A
